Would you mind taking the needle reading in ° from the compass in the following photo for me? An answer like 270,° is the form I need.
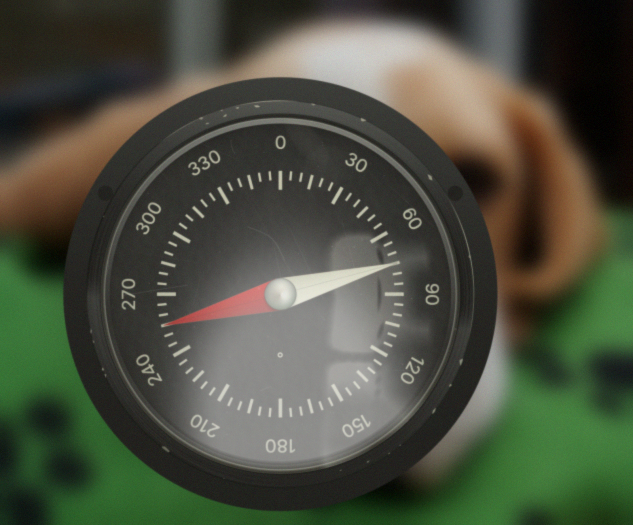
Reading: 255,°
